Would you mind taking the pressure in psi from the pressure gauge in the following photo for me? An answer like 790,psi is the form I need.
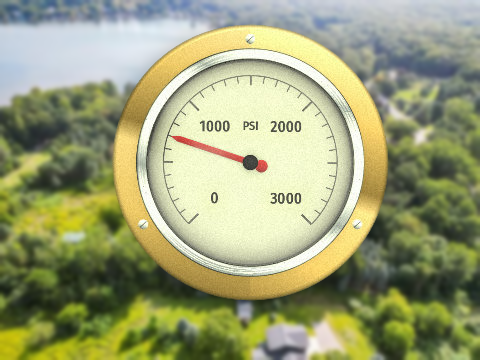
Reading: 700,psi
